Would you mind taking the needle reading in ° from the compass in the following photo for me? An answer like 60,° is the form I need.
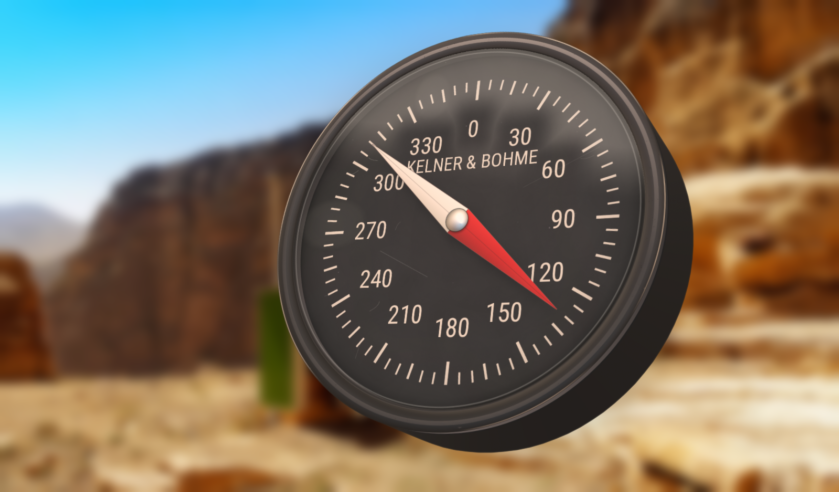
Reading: 130,°
